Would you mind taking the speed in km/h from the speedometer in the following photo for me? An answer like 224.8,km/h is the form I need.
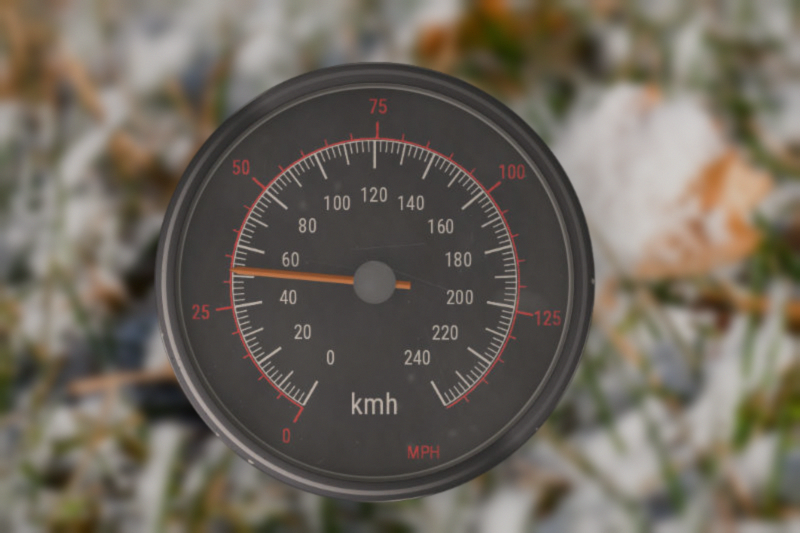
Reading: 52,km/h
